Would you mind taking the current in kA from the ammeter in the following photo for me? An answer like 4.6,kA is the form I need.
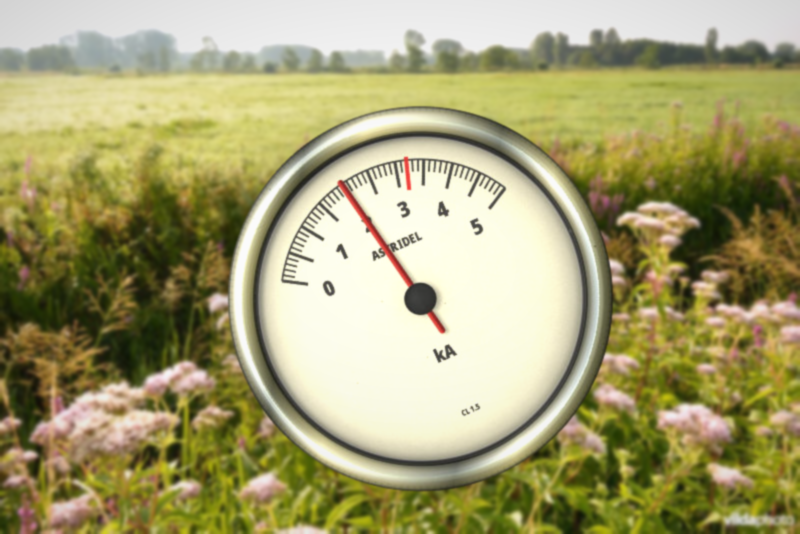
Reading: 2,kA
